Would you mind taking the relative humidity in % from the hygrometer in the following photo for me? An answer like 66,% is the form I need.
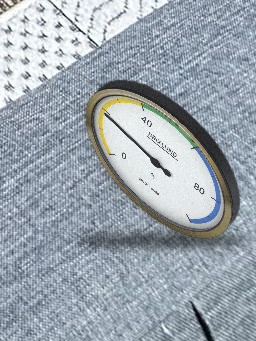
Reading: 20,%
